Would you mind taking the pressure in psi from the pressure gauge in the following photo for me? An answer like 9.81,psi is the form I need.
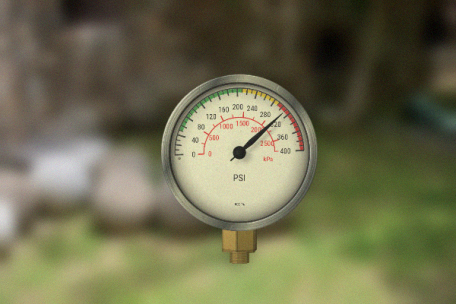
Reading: 310,psi
